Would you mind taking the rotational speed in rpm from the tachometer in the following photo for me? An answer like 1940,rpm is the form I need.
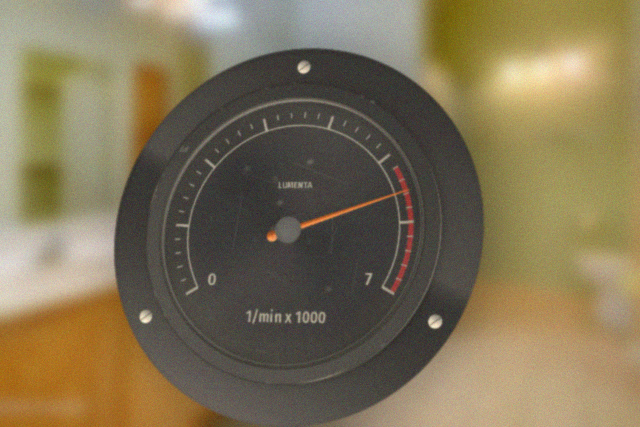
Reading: 5600,rpm
